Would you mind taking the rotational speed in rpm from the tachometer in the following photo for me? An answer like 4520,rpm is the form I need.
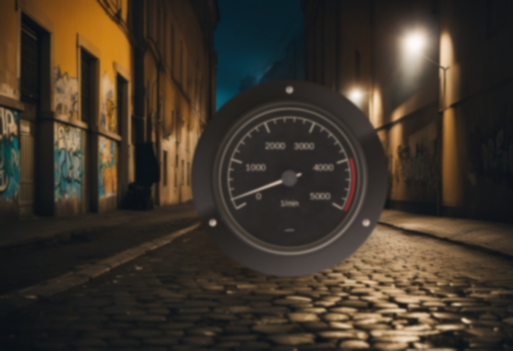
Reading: 200,rpm
